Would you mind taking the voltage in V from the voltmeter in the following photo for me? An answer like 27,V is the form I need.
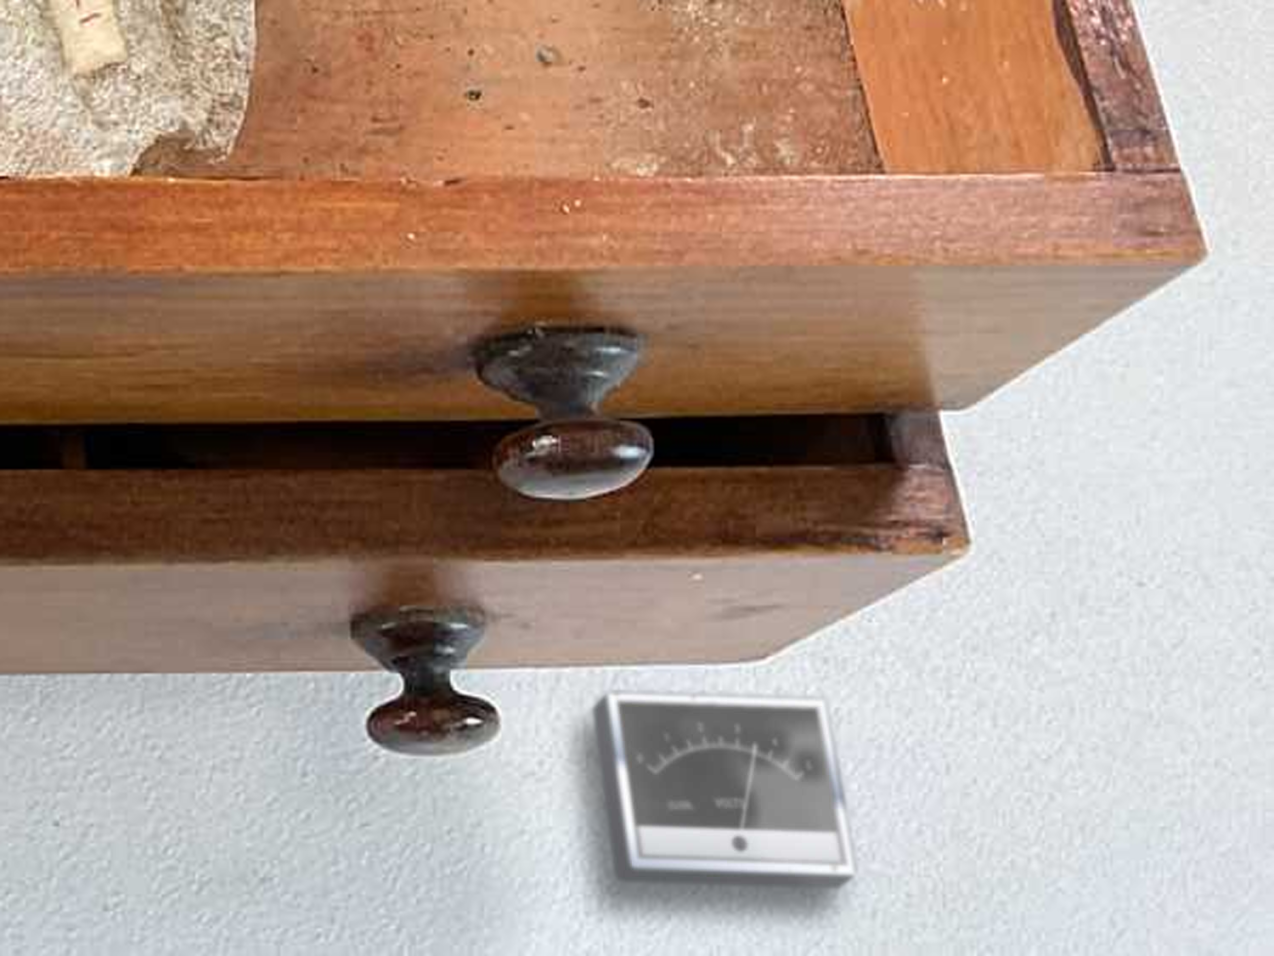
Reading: 3.5,V
